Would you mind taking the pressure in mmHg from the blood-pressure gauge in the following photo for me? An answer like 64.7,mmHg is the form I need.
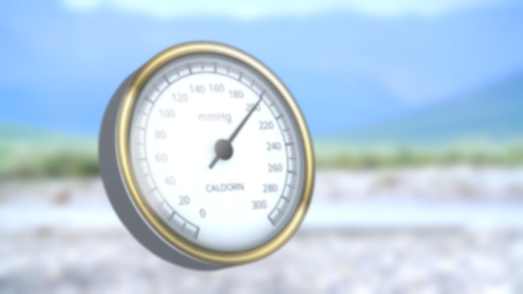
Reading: 200,mmHg
